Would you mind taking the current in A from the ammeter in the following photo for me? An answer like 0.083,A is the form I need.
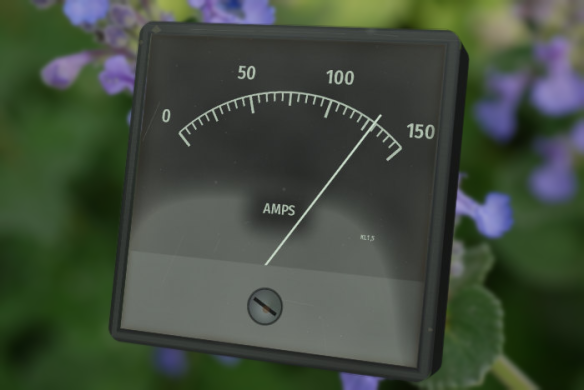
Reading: 130,A
